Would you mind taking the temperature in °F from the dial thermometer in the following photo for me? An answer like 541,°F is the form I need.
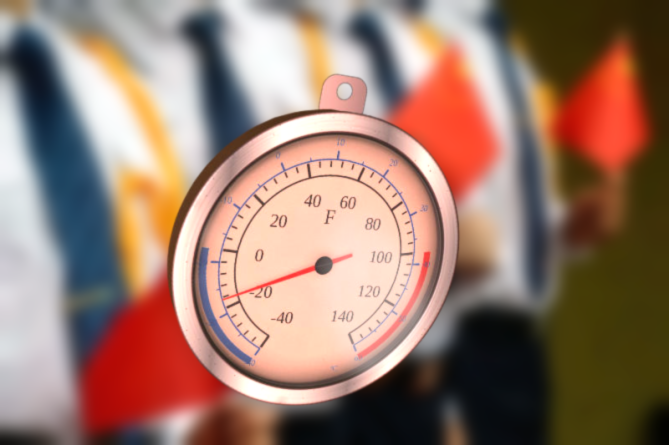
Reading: -16,°F
